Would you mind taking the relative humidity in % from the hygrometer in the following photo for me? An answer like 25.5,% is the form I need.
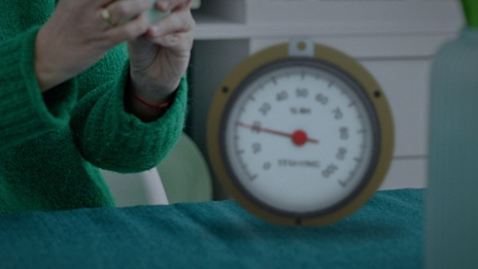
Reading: 20,%
